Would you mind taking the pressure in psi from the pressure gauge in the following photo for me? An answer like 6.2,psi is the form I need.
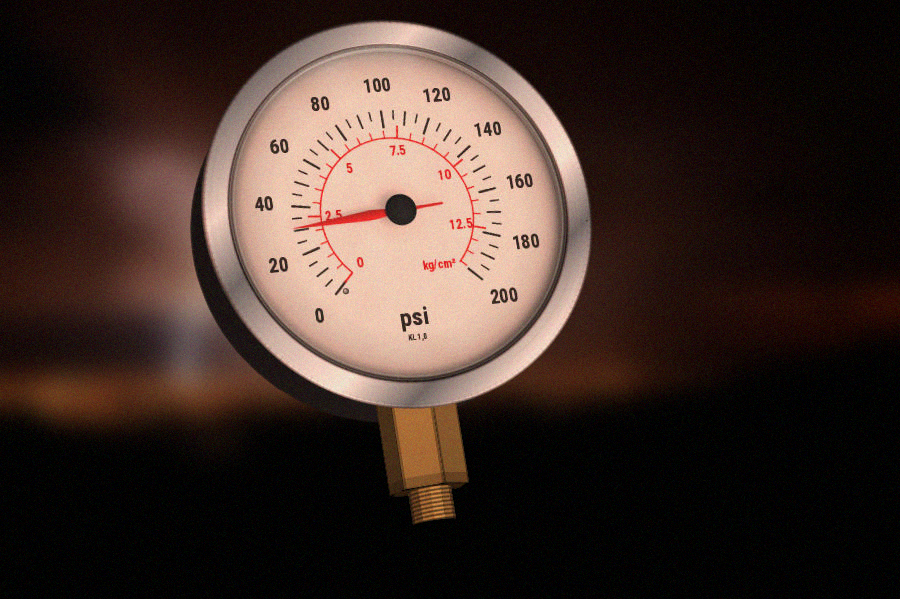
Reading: 30,psi
